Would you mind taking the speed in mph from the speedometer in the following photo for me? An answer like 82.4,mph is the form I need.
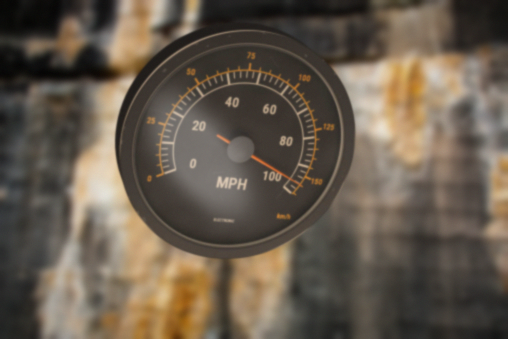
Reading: 96,mph
